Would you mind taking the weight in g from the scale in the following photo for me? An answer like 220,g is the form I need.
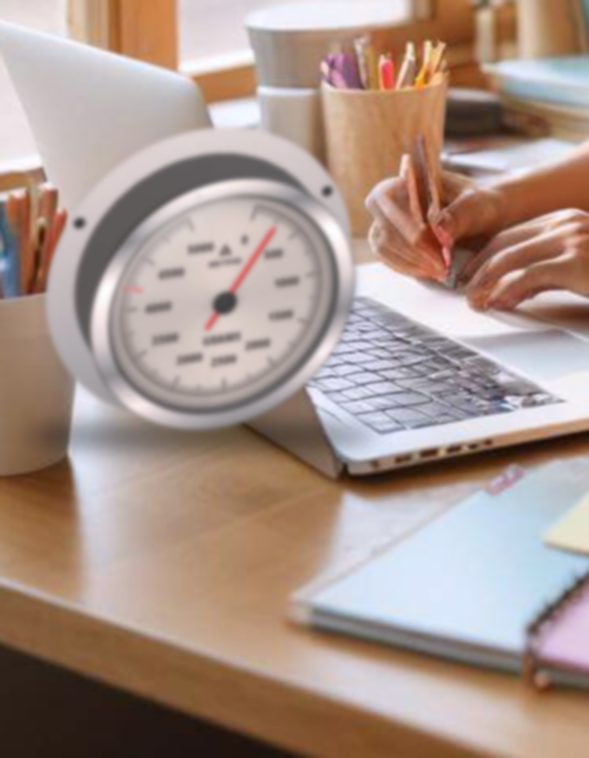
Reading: 250,g
